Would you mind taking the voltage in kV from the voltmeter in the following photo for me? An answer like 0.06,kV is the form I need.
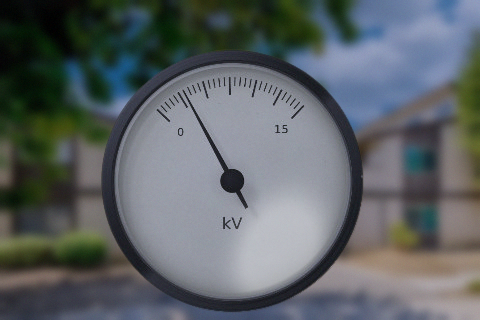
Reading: 3,kV
